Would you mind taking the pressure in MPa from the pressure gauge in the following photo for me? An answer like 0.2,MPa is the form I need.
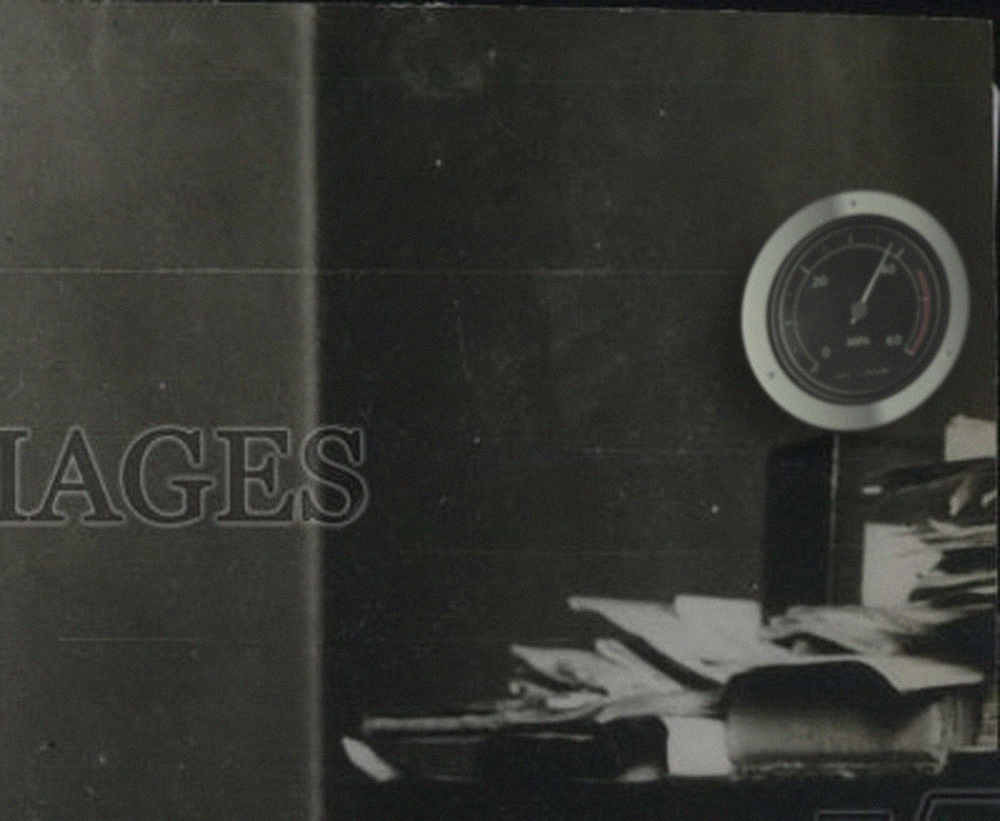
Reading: 37.5,MPa
